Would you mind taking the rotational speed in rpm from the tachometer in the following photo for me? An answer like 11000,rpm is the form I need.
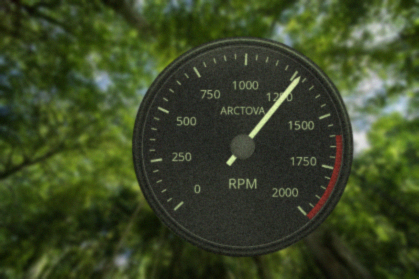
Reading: 1275,rpm
